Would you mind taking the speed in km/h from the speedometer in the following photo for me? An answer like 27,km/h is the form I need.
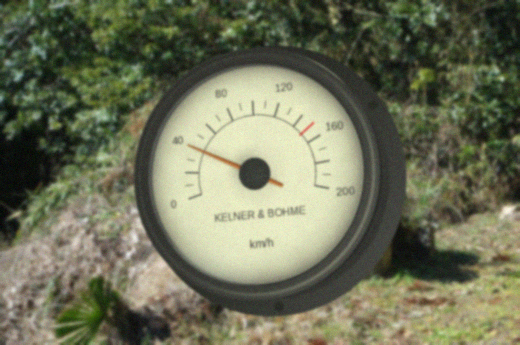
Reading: 40,km/h
